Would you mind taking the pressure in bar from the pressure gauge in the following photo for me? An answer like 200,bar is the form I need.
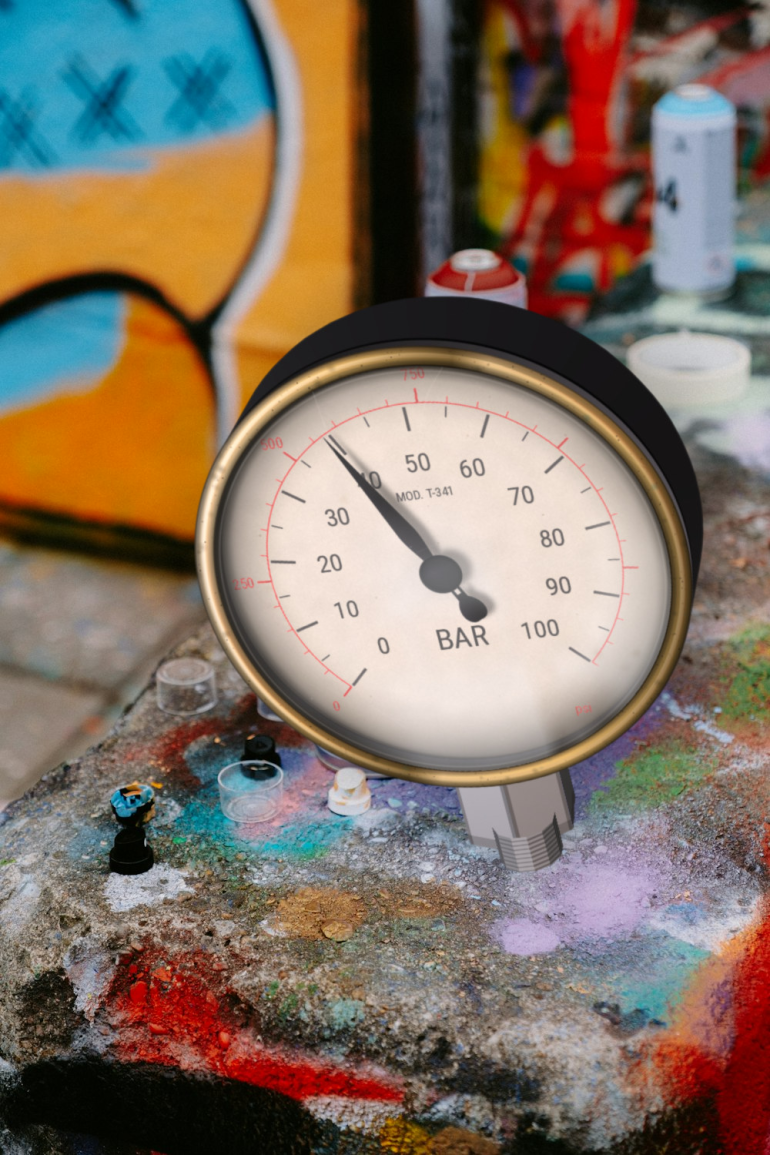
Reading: 40,bar
